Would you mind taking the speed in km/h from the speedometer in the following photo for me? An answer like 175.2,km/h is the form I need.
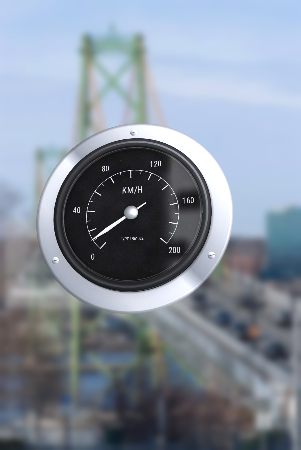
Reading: 10,km/h
